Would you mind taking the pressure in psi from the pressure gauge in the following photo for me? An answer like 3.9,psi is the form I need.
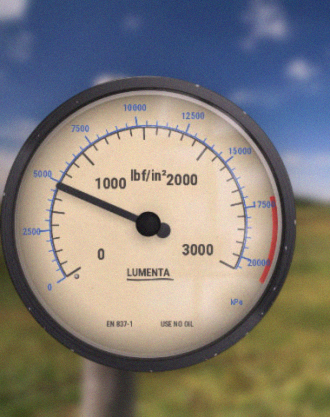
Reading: 700,psi
